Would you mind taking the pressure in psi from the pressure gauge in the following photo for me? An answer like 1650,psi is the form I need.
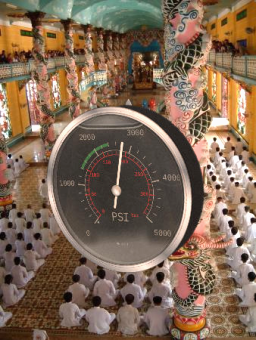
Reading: 2800,psi
